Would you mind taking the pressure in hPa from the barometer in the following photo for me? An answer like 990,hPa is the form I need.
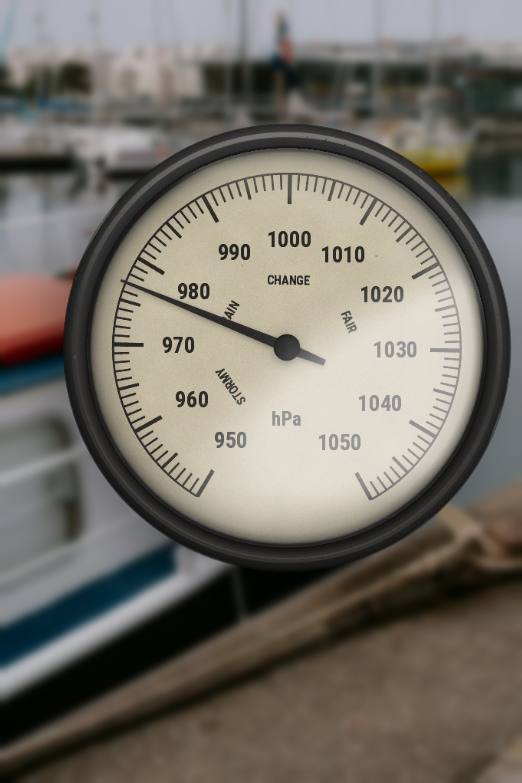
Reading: 977,hPa
